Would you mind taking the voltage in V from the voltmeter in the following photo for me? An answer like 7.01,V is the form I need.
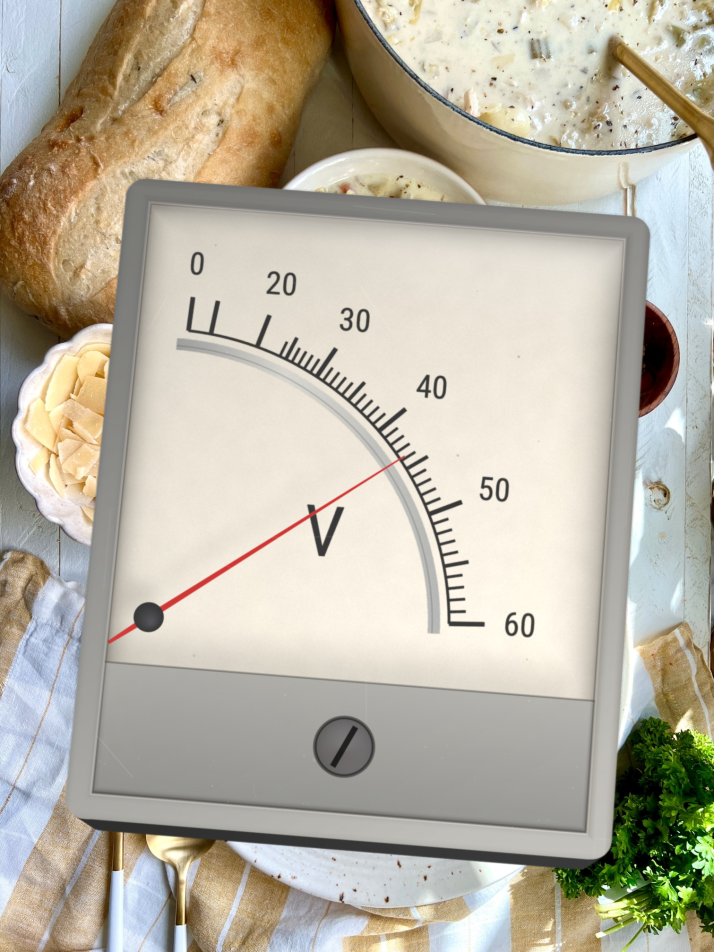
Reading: 44,V
